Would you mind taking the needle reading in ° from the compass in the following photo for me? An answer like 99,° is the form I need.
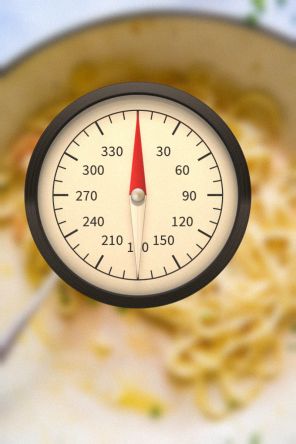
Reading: 0,°
